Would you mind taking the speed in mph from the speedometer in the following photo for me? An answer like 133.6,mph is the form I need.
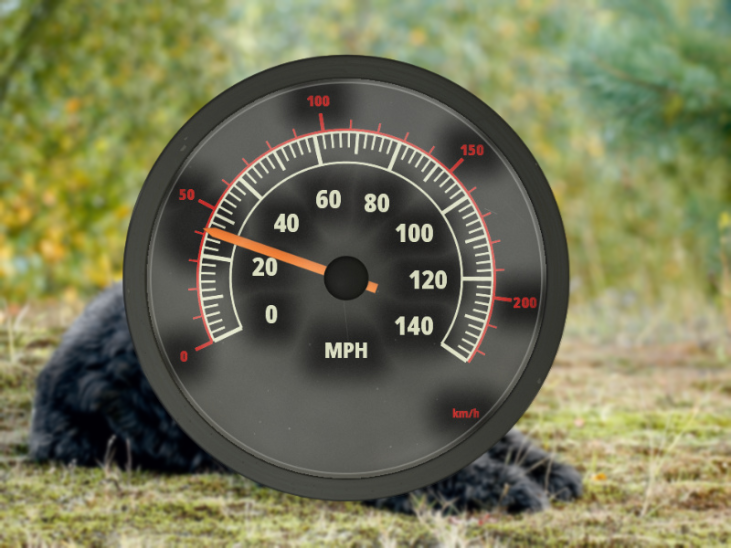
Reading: 26,mph
